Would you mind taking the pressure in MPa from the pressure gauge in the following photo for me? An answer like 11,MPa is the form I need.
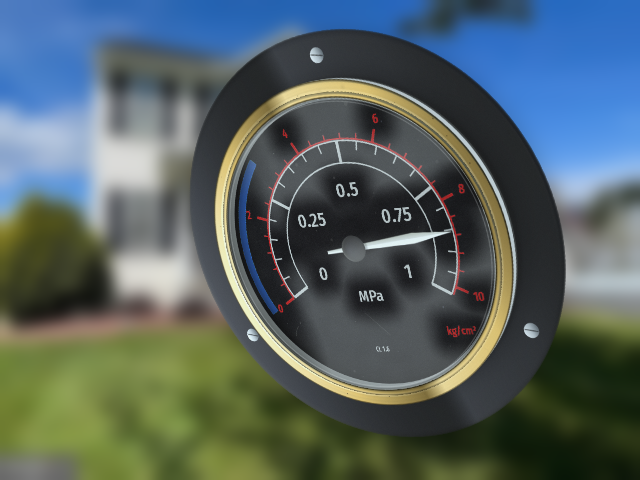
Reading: 0.85,MPa
